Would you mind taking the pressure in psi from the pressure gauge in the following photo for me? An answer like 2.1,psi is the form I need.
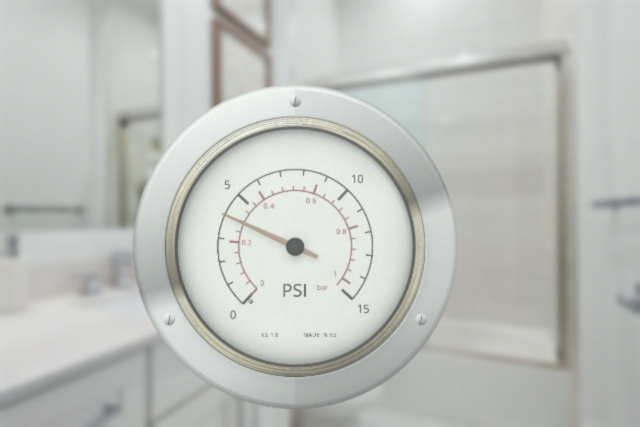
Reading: 4,psi
